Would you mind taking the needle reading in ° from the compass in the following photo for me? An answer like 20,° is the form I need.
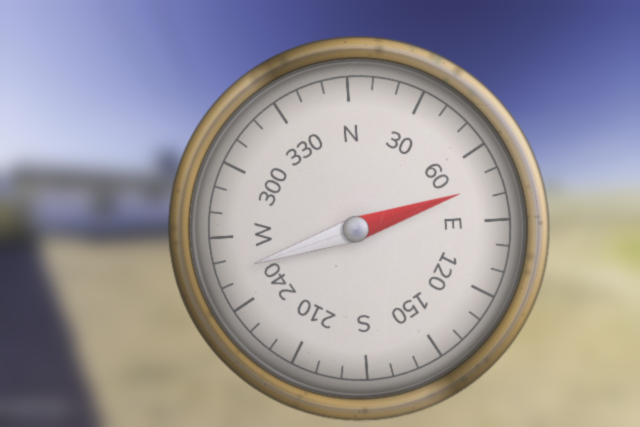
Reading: 75,°
